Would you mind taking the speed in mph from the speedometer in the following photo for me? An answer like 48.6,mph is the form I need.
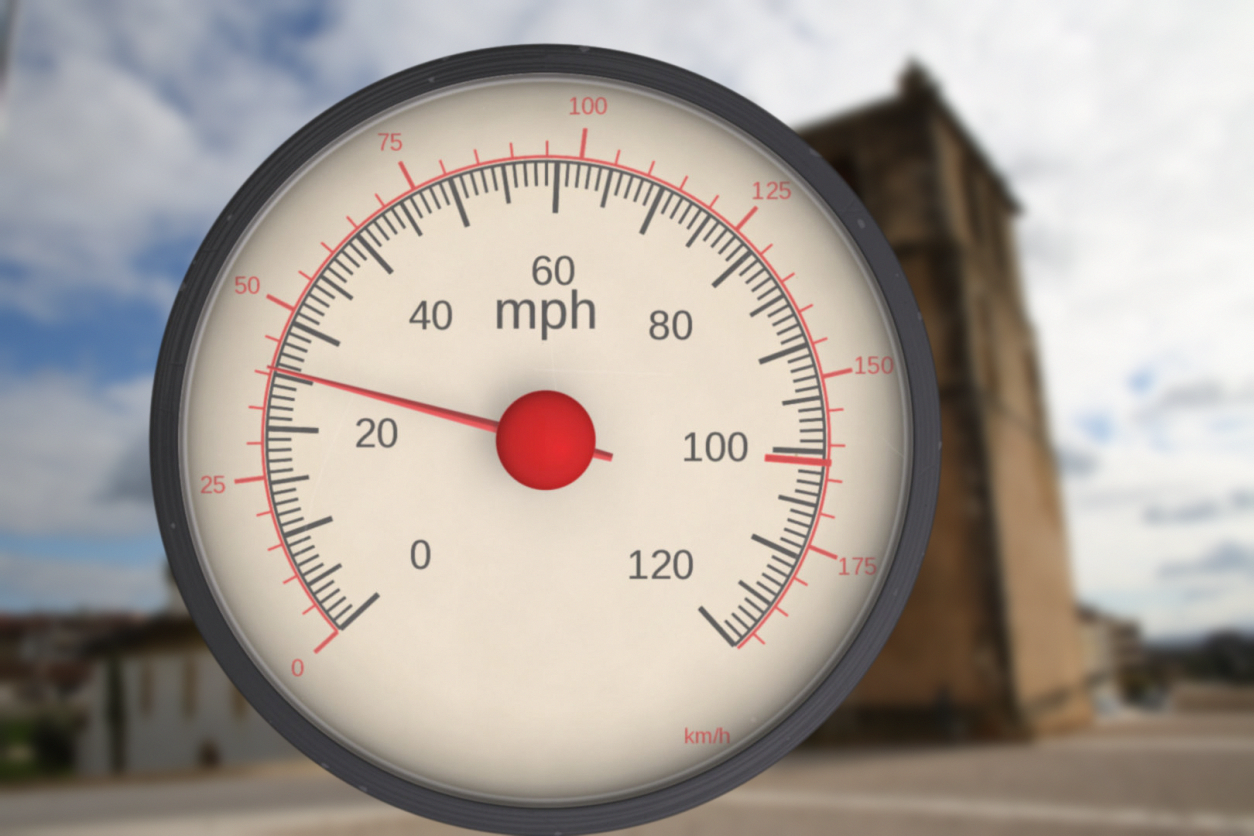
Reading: 25.5,mph
